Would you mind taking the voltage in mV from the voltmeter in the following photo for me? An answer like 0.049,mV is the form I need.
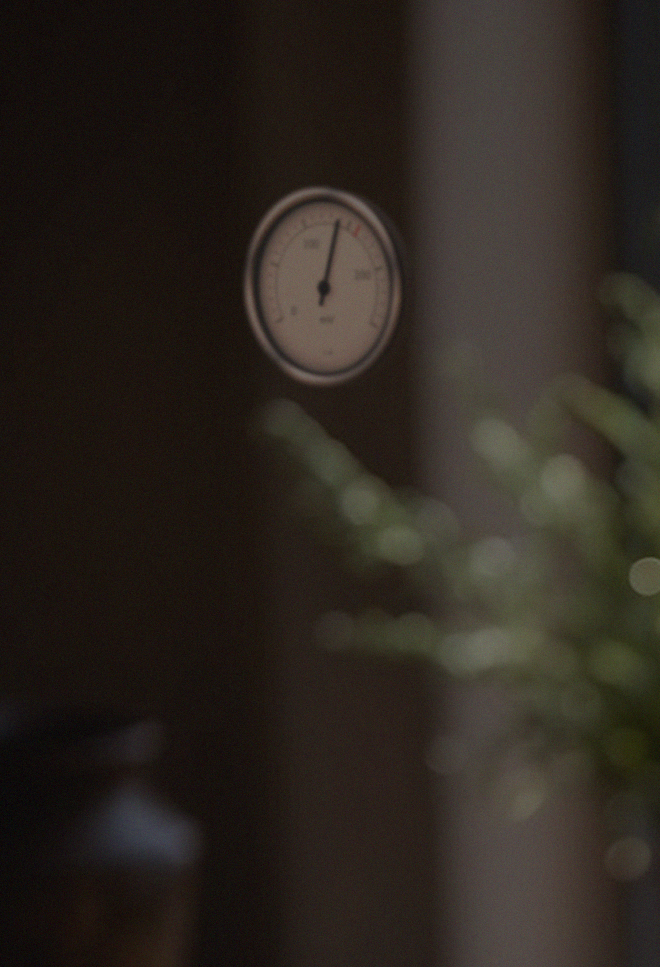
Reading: 140,mV
